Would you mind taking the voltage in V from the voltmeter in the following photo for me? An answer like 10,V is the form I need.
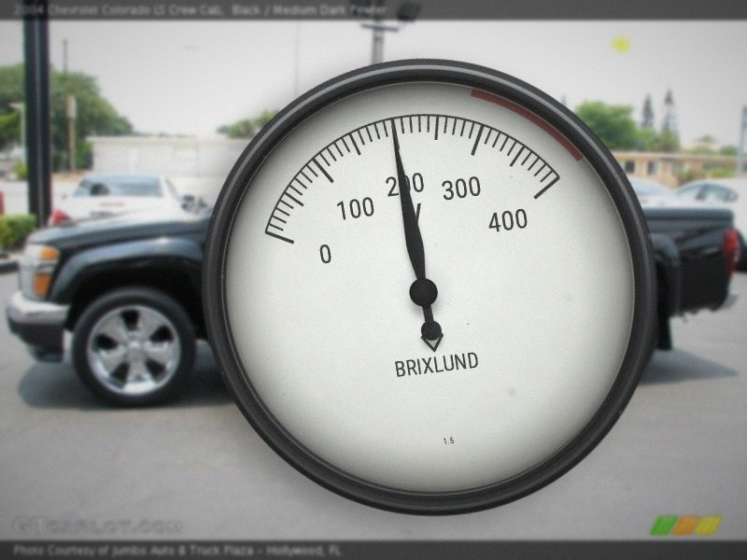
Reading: 200,V
